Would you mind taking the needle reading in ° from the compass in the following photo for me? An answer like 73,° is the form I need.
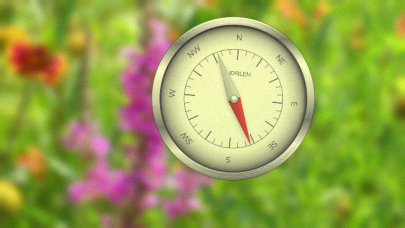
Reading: 155,°
